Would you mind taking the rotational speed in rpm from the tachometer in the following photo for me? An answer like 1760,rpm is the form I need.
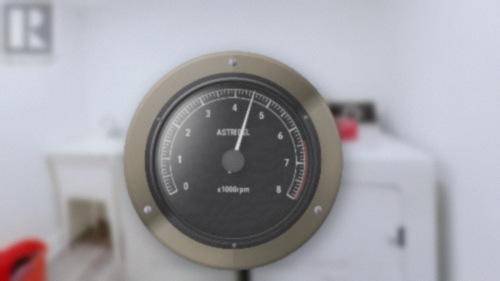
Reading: 4500,rpm
